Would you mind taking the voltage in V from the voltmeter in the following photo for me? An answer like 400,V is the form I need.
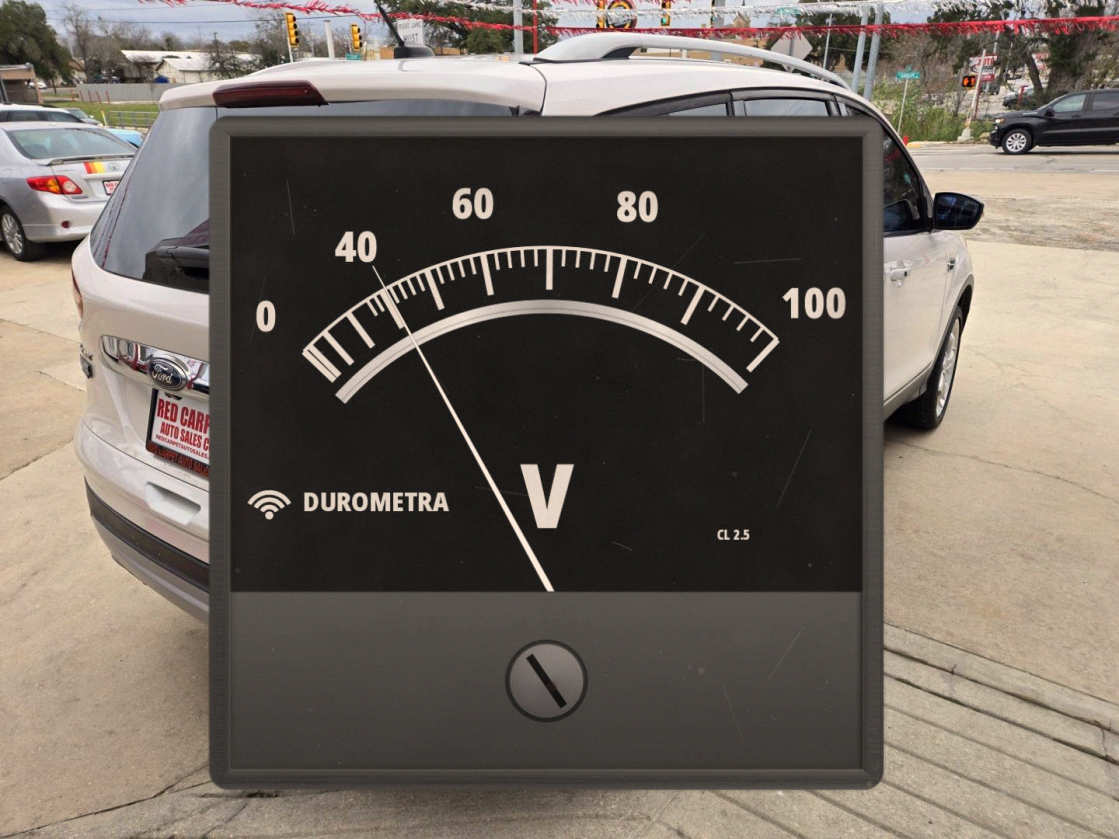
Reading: 41,V
